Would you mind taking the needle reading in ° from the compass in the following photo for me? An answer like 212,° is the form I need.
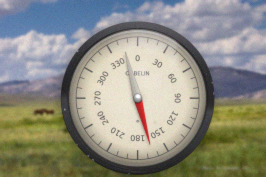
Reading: 165,°
